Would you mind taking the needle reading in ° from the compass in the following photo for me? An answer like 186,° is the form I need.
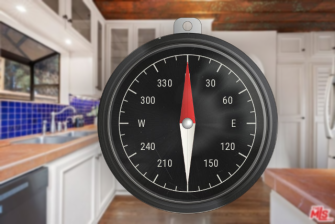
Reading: 0,°
